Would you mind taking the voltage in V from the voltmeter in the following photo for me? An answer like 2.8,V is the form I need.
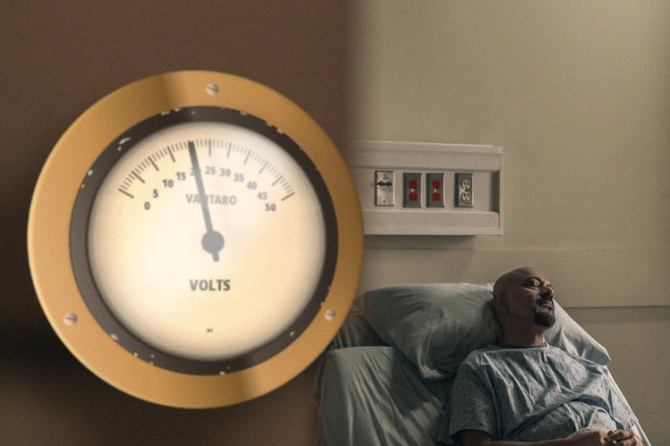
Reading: 20,V
